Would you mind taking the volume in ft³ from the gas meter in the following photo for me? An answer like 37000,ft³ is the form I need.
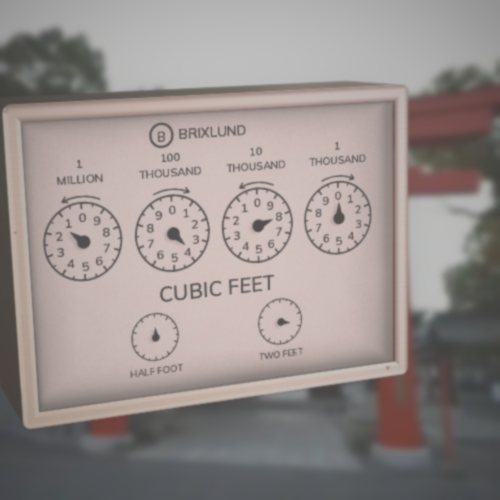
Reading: 138000,ft³
